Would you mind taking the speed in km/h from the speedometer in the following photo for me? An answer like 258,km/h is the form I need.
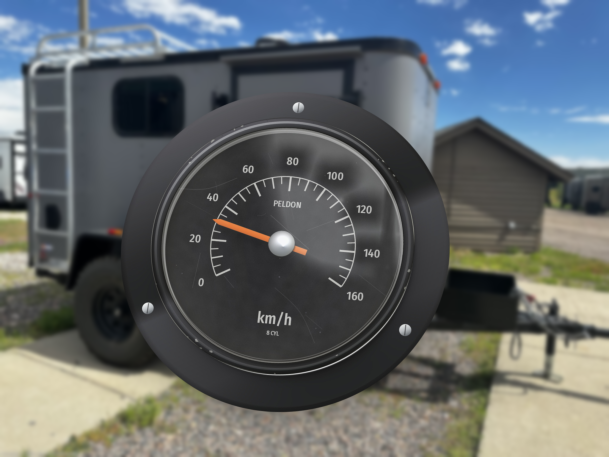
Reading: 30,km/h
